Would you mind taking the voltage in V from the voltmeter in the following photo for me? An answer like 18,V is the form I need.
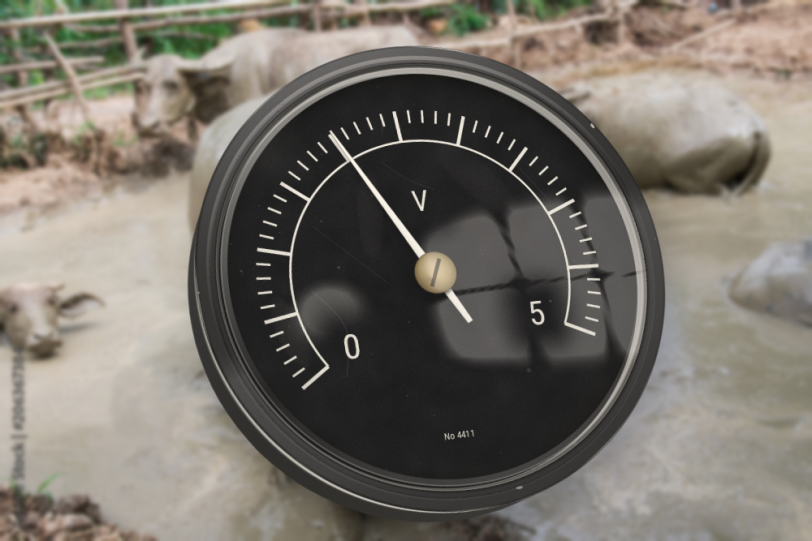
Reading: 2,V
